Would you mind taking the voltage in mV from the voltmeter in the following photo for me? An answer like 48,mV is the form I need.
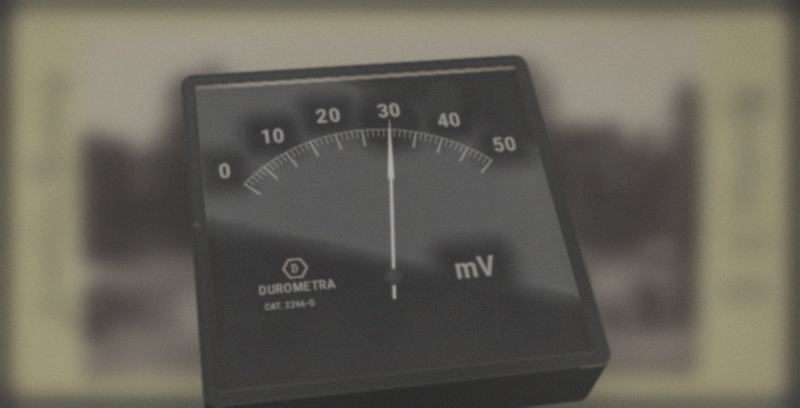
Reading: 30,mV
